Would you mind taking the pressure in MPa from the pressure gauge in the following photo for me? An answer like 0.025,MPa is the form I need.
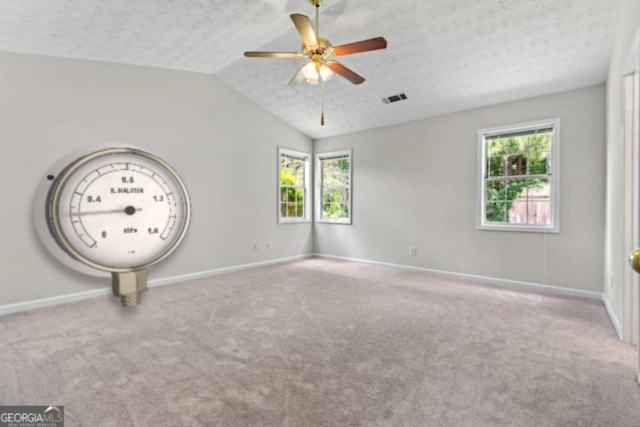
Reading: 0.25,MPa
